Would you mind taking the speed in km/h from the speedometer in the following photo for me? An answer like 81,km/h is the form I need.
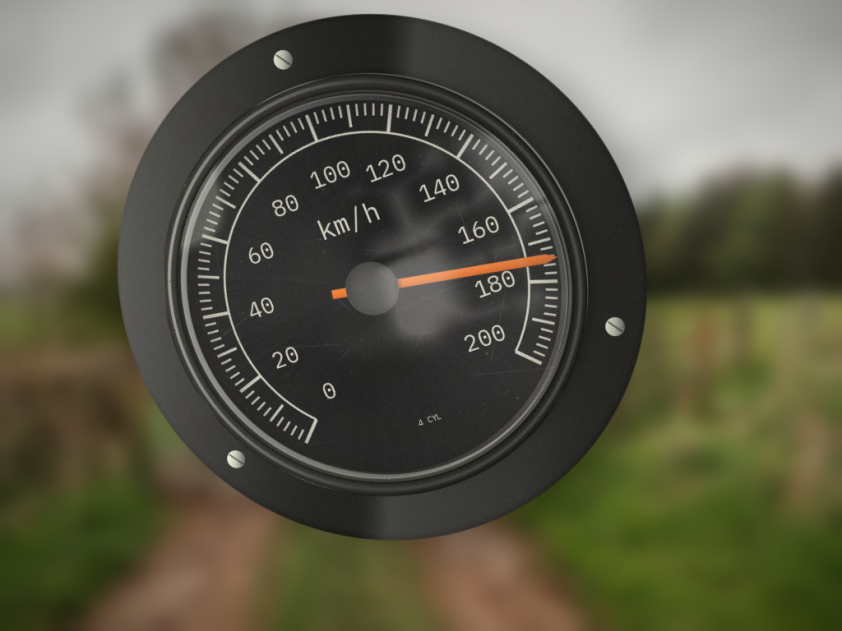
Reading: 174,km/h
